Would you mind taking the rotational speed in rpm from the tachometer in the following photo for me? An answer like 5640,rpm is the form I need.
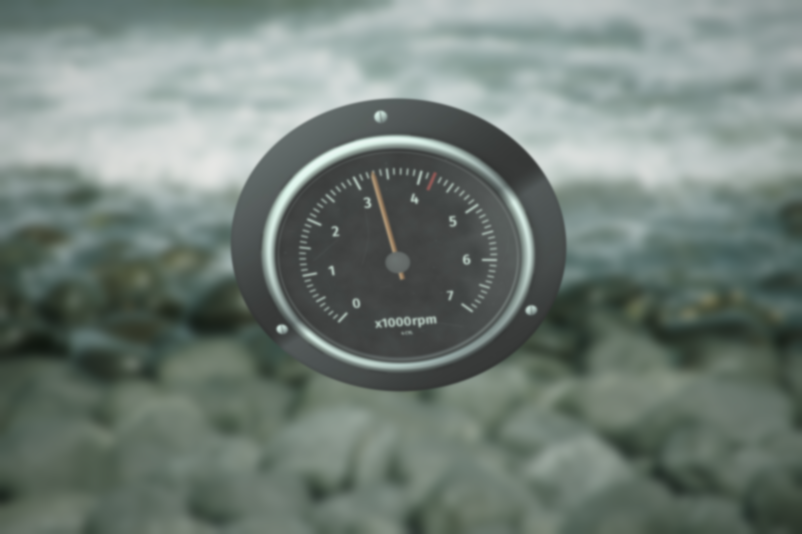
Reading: 3300,rpm
